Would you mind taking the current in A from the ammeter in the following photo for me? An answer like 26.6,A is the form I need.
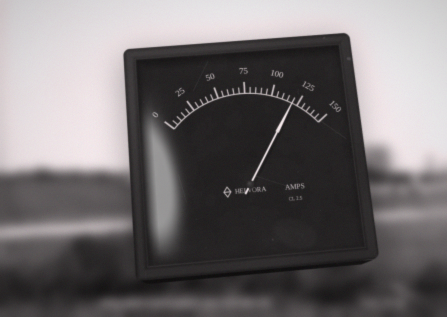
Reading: 120,A
